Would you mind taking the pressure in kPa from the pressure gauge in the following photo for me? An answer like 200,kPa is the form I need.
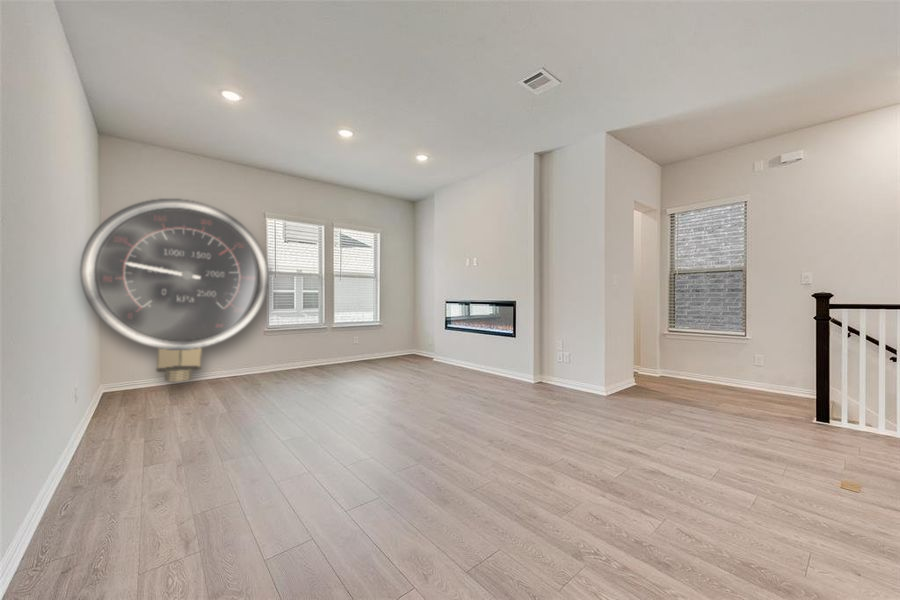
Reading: 500,kPa
